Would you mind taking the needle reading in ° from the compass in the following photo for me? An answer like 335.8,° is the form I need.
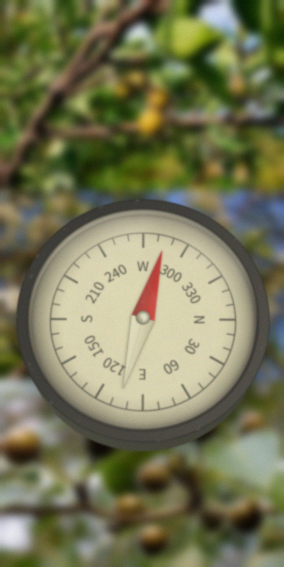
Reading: 285,°
